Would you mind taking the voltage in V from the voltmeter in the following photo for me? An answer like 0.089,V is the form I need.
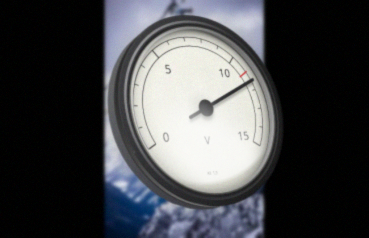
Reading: 11.5,V
